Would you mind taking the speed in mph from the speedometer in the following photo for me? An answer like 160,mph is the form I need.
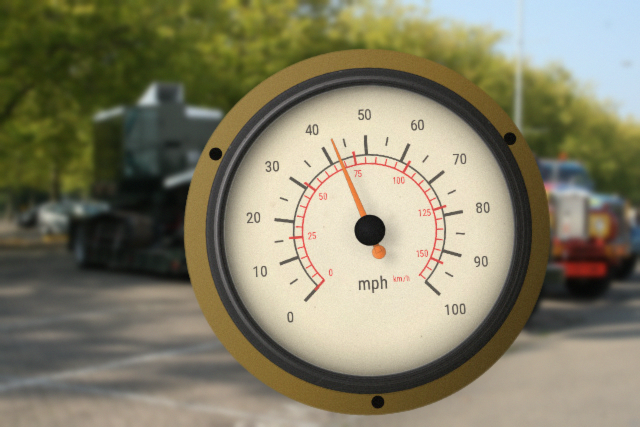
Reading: 42.5,mph
